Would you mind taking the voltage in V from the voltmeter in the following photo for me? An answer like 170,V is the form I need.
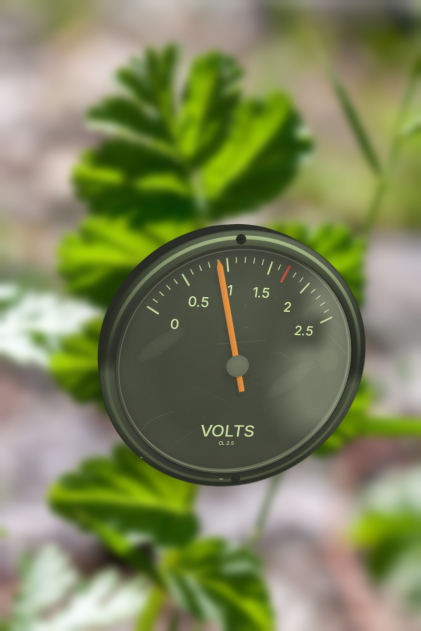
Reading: 0.9,V
